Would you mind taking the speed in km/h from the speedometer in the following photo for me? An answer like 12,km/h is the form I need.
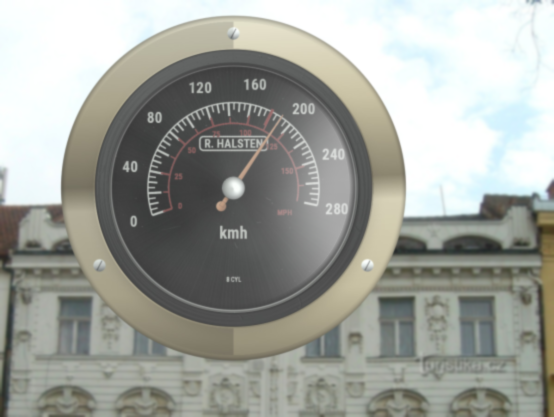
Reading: 190,km/h
